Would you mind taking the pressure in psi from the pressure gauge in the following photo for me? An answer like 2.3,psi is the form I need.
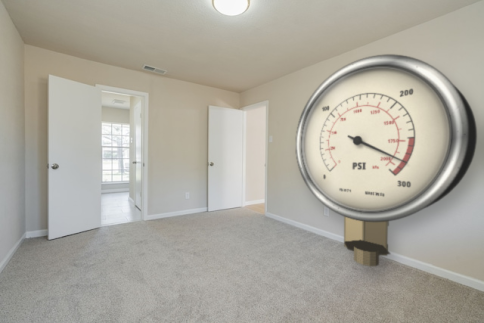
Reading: 280,psi
